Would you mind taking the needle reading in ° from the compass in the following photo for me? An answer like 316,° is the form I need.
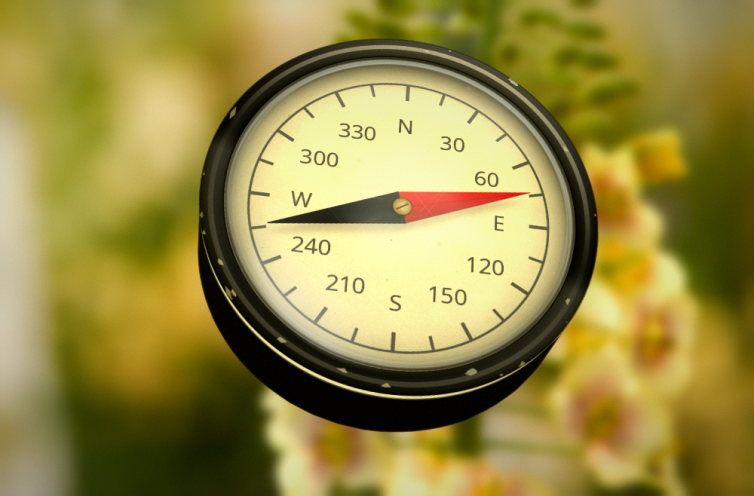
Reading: 75,°
